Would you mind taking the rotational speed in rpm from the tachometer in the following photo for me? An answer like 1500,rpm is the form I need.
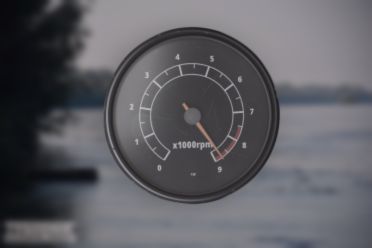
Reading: 8750,rpm
